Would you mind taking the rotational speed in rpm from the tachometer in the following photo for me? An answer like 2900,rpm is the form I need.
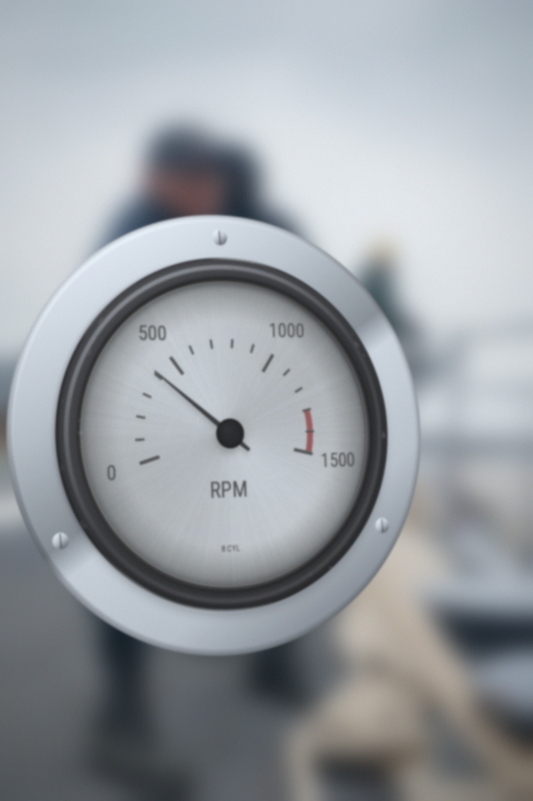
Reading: 400,rpm
